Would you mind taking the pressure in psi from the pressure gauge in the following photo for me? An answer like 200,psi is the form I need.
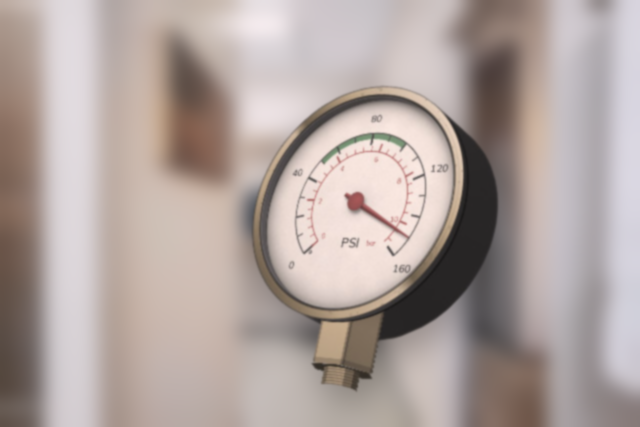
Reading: 150,psi
